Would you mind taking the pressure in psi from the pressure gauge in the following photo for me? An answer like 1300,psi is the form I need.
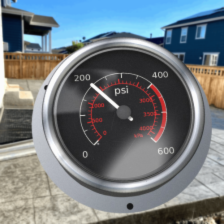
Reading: 200,psi
